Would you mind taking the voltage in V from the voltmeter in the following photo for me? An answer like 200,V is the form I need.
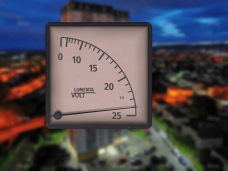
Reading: 24,V
